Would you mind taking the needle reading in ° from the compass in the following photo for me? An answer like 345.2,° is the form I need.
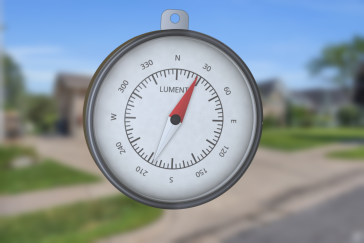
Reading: 25,°
